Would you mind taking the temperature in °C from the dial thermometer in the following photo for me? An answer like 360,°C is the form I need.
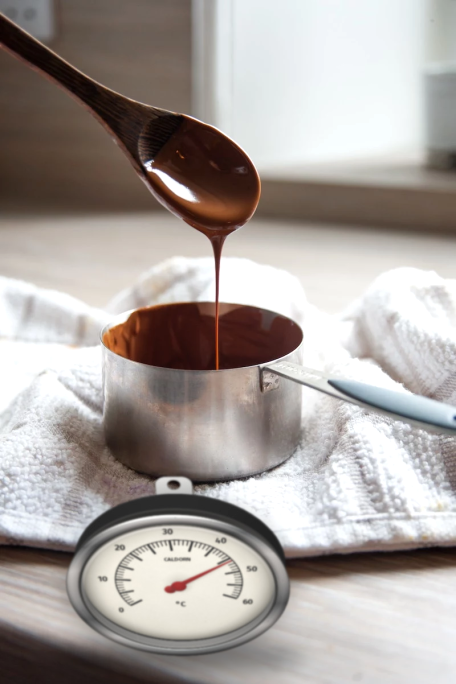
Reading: 45,°C
